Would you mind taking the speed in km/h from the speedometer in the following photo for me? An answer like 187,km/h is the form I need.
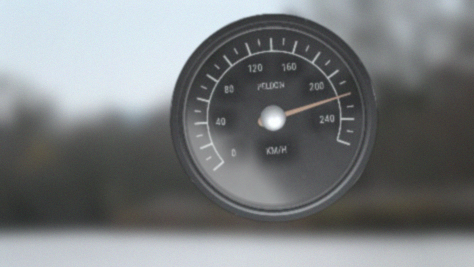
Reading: 220,km/h
